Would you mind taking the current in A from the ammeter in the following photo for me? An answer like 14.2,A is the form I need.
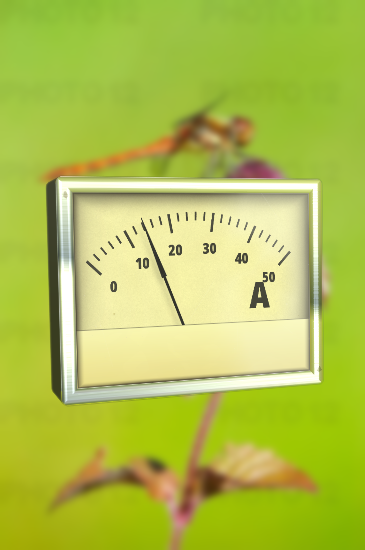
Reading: 14,A
